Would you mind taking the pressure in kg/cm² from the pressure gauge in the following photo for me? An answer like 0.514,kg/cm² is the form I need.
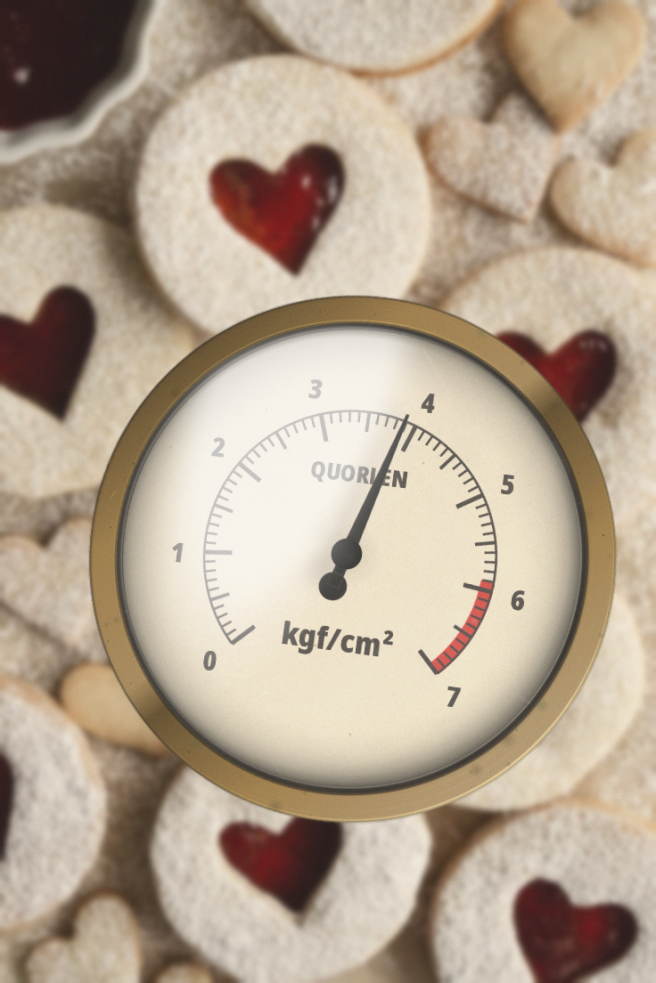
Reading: 3.9,kg/cm²
